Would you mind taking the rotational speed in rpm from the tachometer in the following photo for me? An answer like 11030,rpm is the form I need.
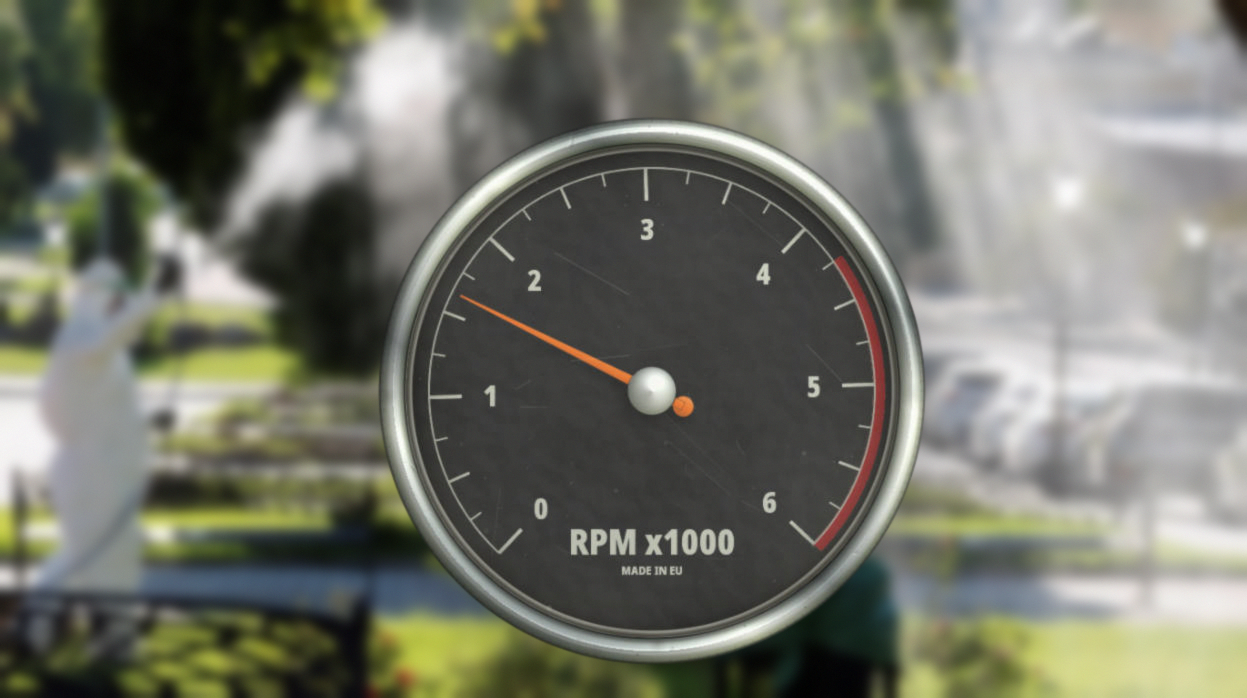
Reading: 1625,rpm
